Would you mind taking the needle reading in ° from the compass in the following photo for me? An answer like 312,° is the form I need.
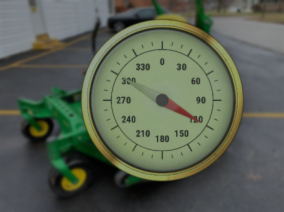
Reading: 120,°
